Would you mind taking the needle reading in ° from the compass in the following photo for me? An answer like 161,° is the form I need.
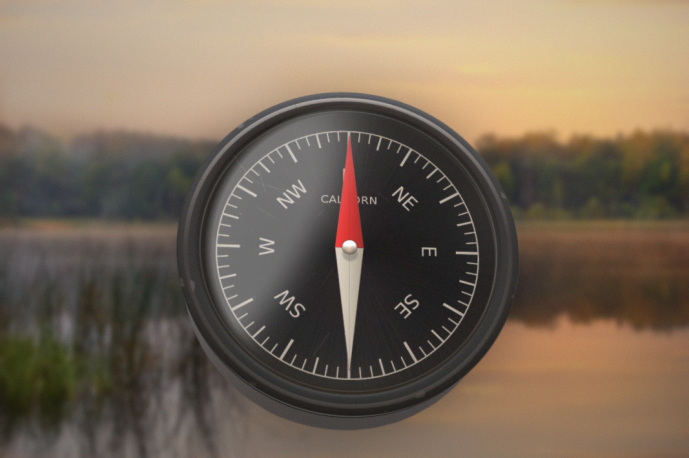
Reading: 0,°
